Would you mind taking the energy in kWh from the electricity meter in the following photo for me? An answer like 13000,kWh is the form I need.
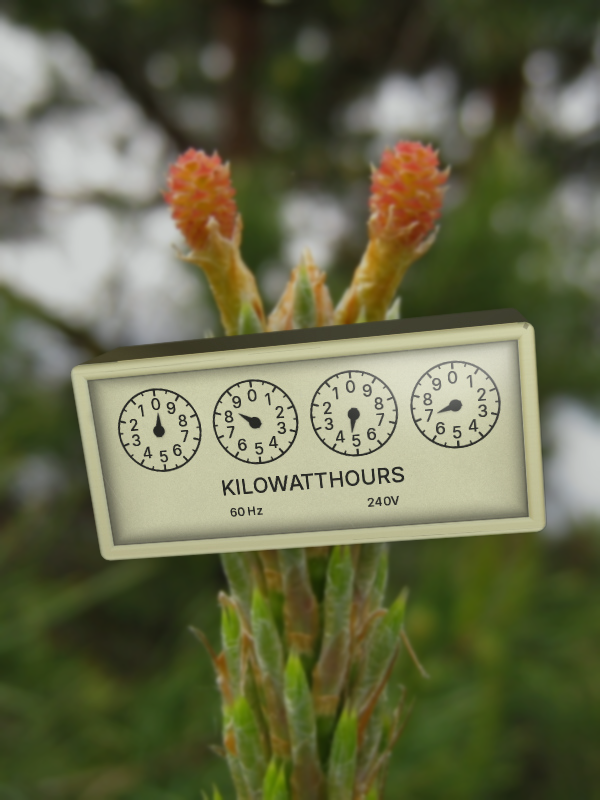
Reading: 9847,kWh
